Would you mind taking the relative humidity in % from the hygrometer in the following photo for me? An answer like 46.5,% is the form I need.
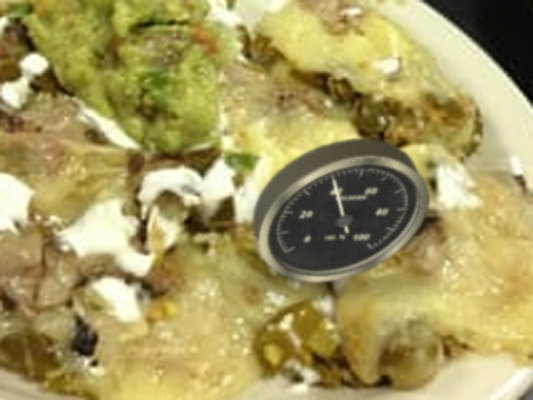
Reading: 40,%
